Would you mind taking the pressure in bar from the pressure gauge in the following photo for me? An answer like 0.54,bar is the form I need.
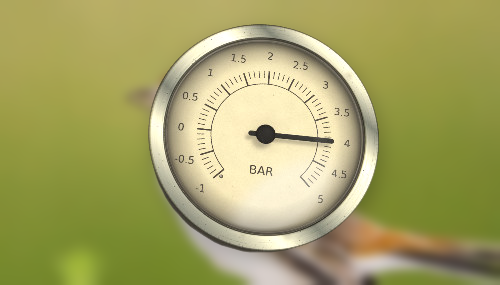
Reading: 4,bar
